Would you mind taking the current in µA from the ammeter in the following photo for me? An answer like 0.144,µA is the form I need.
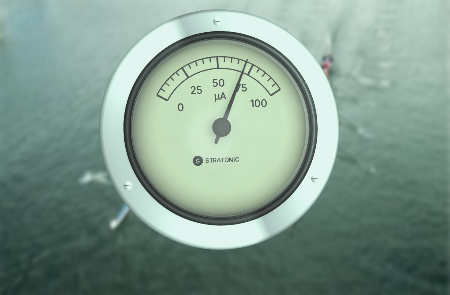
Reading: 70,µA
